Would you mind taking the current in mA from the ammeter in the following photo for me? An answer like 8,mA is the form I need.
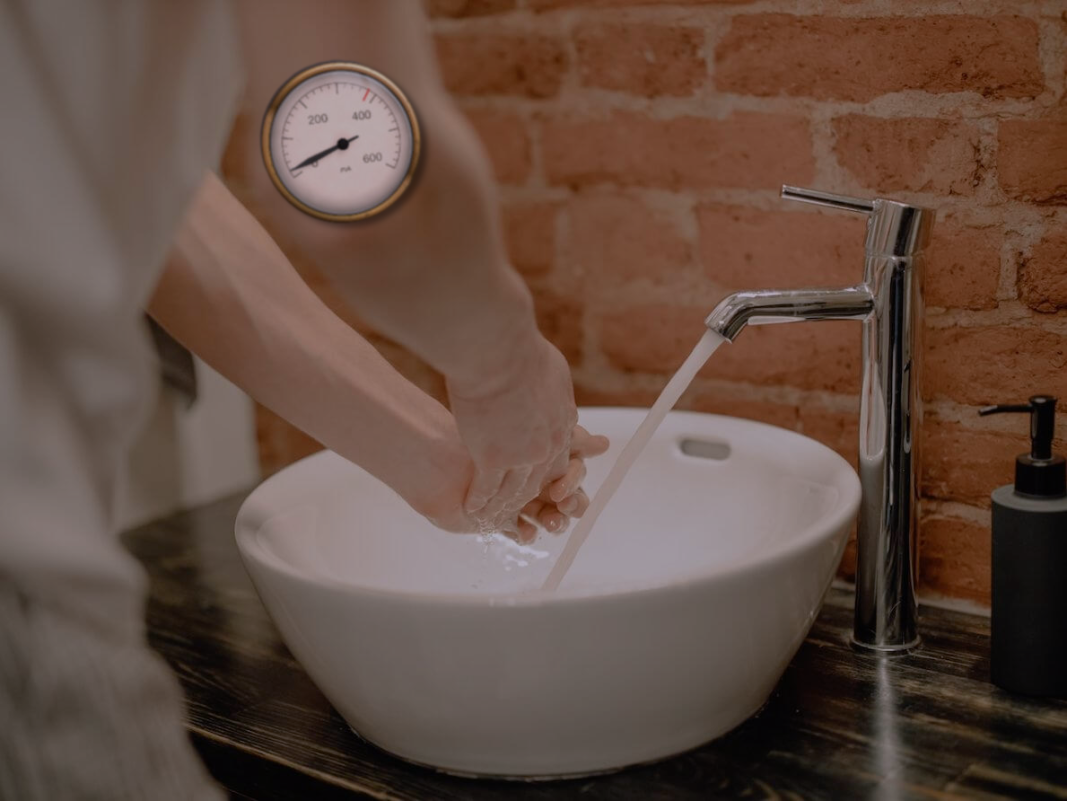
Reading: 20,mA
